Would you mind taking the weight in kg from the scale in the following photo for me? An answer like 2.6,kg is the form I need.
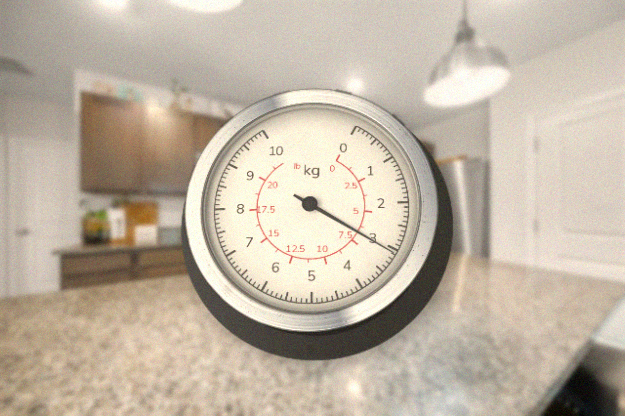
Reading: 3.1,kg
